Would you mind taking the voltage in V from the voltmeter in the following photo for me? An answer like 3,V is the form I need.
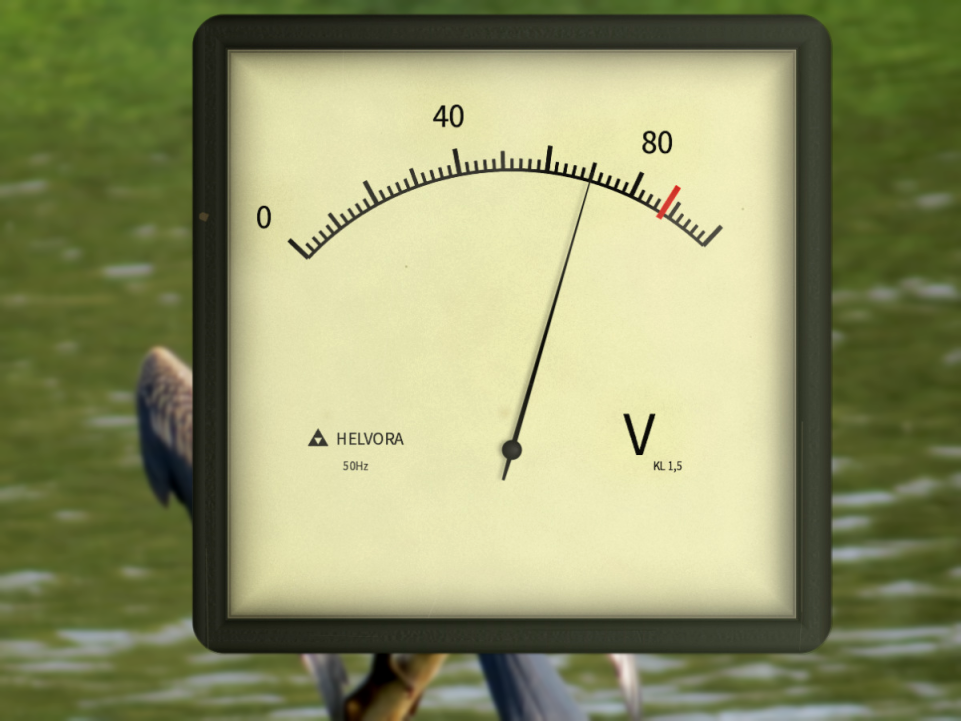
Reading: 70,V
